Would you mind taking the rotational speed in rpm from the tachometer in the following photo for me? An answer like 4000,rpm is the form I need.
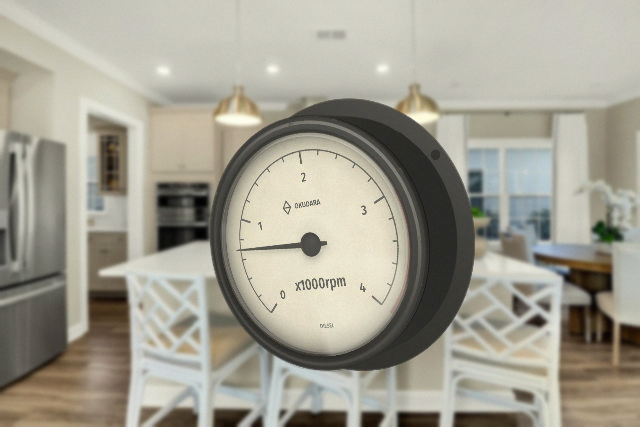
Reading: 700,rpm
